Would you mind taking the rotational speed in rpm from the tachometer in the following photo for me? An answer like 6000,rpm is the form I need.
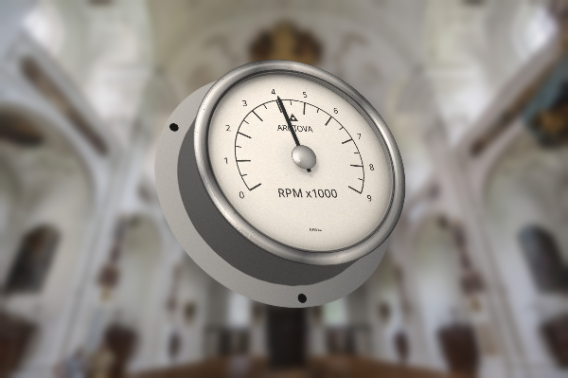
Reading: 4000,rpm
